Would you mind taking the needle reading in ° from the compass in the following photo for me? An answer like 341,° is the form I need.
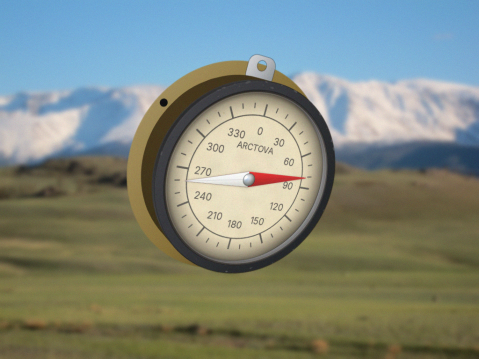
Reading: 80,°
